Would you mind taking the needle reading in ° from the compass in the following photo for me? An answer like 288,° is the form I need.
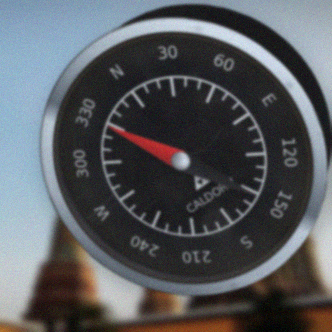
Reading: 330,°
